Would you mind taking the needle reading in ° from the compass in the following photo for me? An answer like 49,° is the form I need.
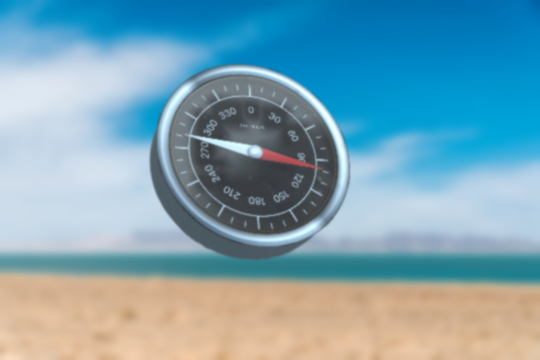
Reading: 100,°
